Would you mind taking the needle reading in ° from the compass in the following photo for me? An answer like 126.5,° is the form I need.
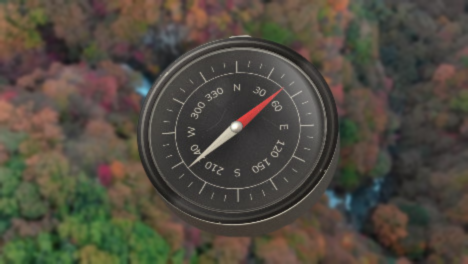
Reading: 50,°
